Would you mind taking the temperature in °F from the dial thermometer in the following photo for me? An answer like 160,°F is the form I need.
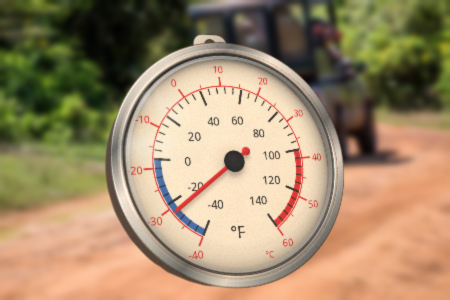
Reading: -24,°F
